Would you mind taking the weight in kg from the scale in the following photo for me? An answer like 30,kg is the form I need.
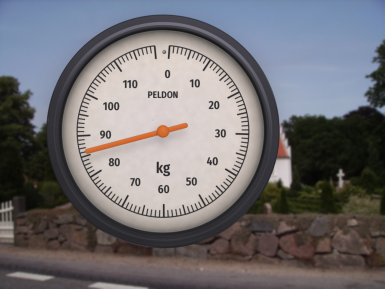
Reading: 86,kg
